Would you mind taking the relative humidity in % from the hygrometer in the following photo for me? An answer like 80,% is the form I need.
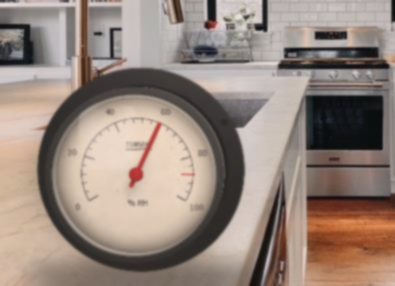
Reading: 60,%
